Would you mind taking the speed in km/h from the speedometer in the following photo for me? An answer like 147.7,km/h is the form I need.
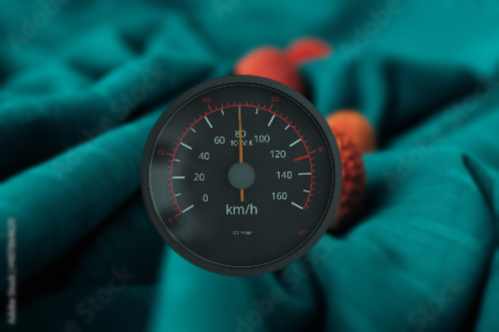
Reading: 80,km/h
